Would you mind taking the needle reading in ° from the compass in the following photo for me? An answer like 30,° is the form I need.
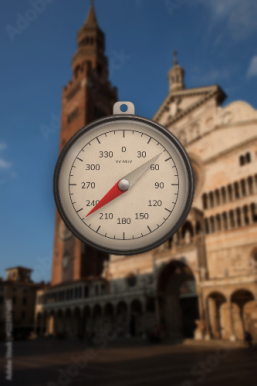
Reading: 230,°
